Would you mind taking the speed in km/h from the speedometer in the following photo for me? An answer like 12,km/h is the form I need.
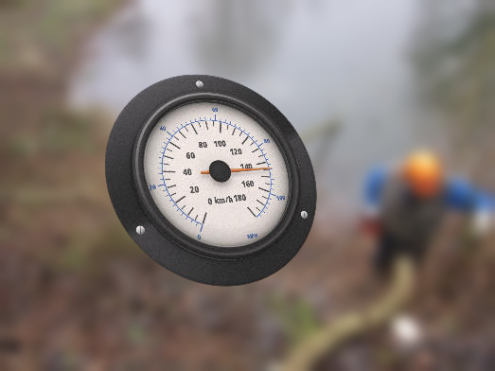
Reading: 145,km/h
